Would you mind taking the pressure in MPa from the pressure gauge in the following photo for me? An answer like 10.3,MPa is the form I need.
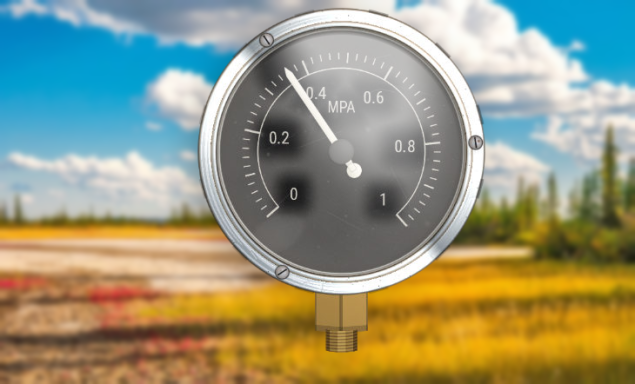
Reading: 0.36,MPa
